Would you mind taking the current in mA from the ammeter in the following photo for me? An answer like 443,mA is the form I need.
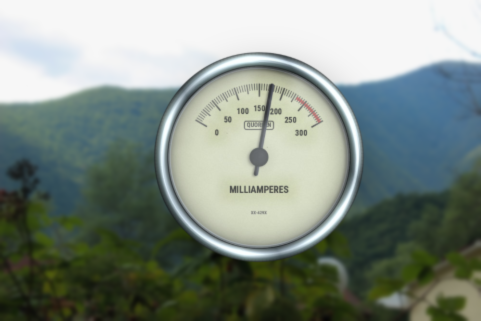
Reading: 175,mA
